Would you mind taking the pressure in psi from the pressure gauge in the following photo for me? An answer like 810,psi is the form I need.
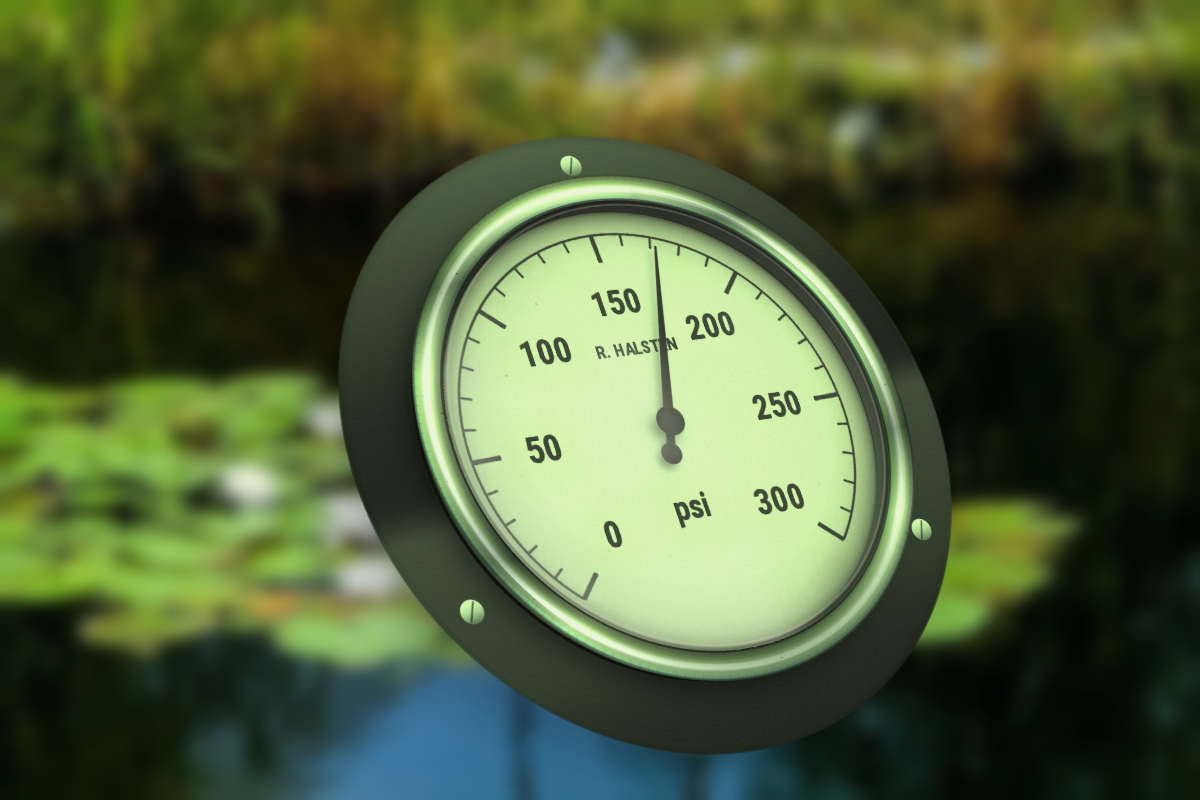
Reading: 170,psi
